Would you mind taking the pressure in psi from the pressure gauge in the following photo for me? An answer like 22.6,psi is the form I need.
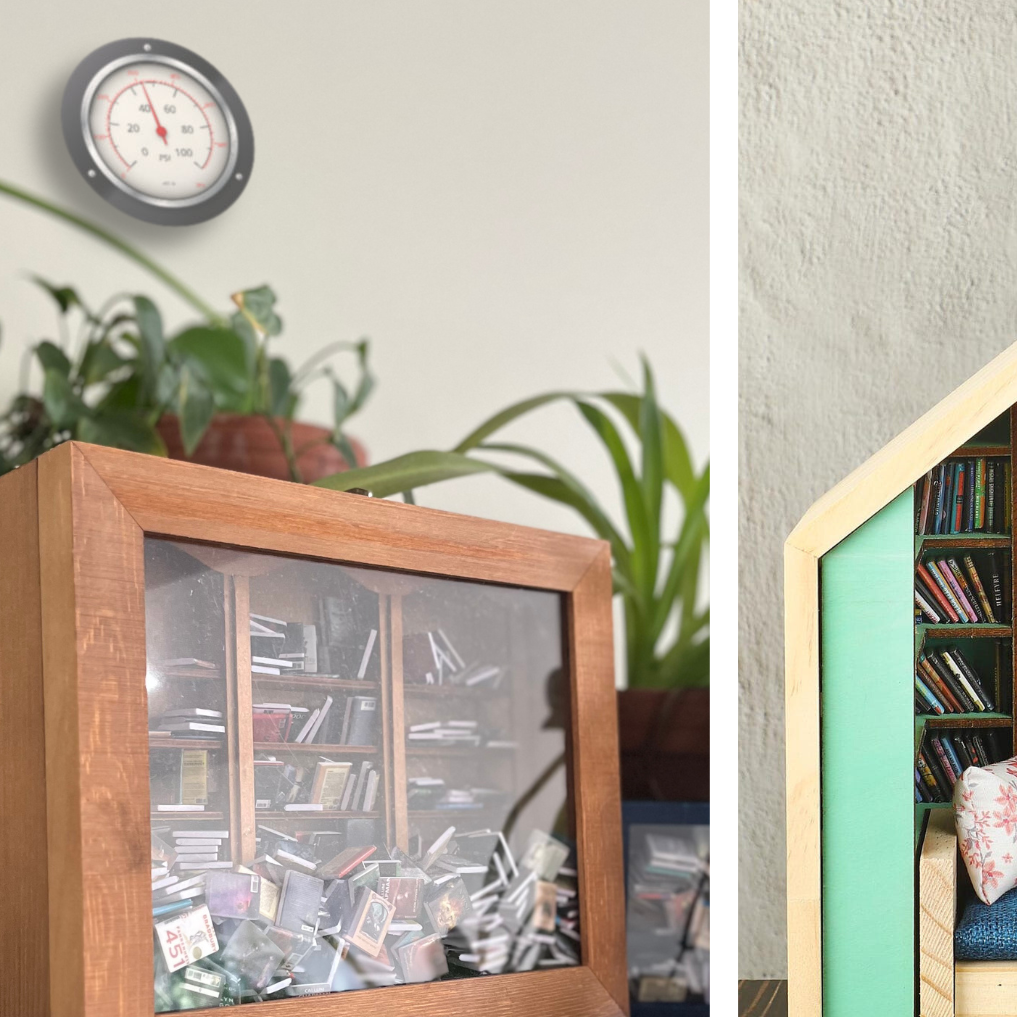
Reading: 45,psi
